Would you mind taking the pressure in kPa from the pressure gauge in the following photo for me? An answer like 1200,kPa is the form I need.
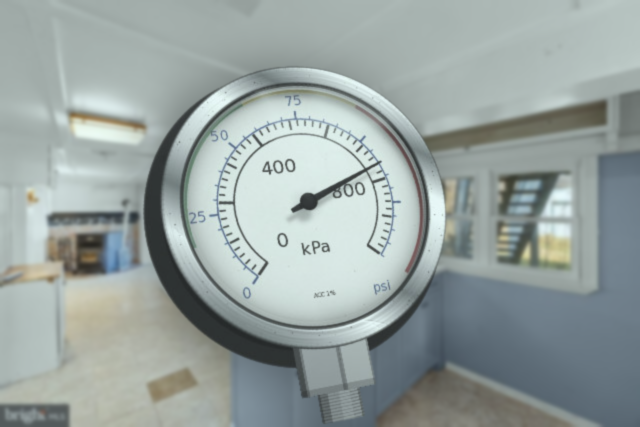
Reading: 760,kPa
